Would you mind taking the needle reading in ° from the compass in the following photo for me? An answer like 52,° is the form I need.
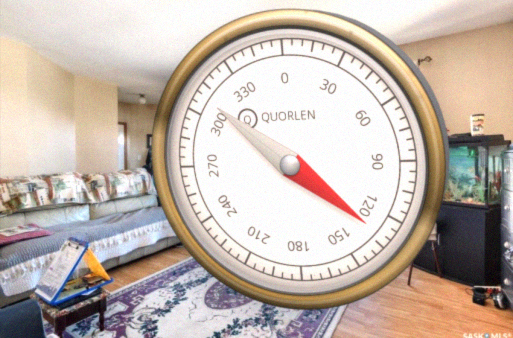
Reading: 130,°
